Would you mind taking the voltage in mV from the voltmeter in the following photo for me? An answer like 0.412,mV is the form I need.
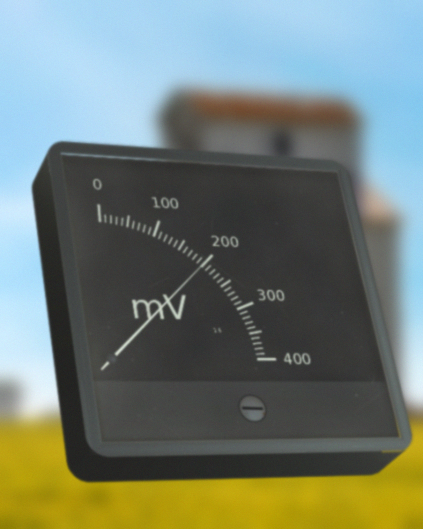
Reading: 200,mV
